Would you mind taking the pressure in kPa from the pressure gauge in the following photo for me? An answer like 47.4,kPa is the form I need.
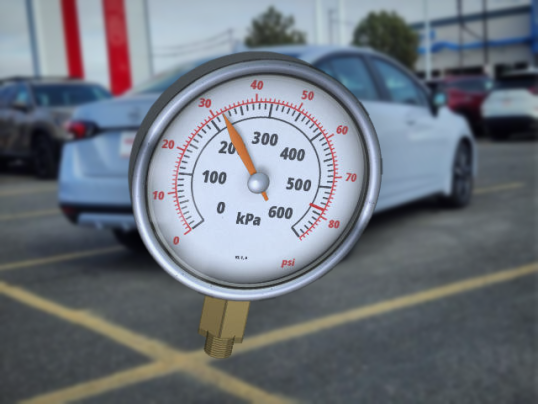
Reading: 220,kPa
